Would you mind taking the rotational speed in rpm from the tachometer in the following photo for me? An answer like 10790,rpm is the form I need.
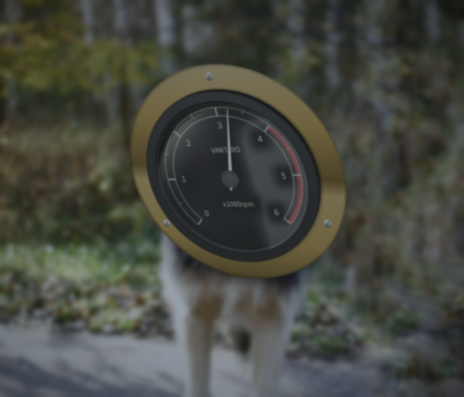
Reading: 3250,rpm
